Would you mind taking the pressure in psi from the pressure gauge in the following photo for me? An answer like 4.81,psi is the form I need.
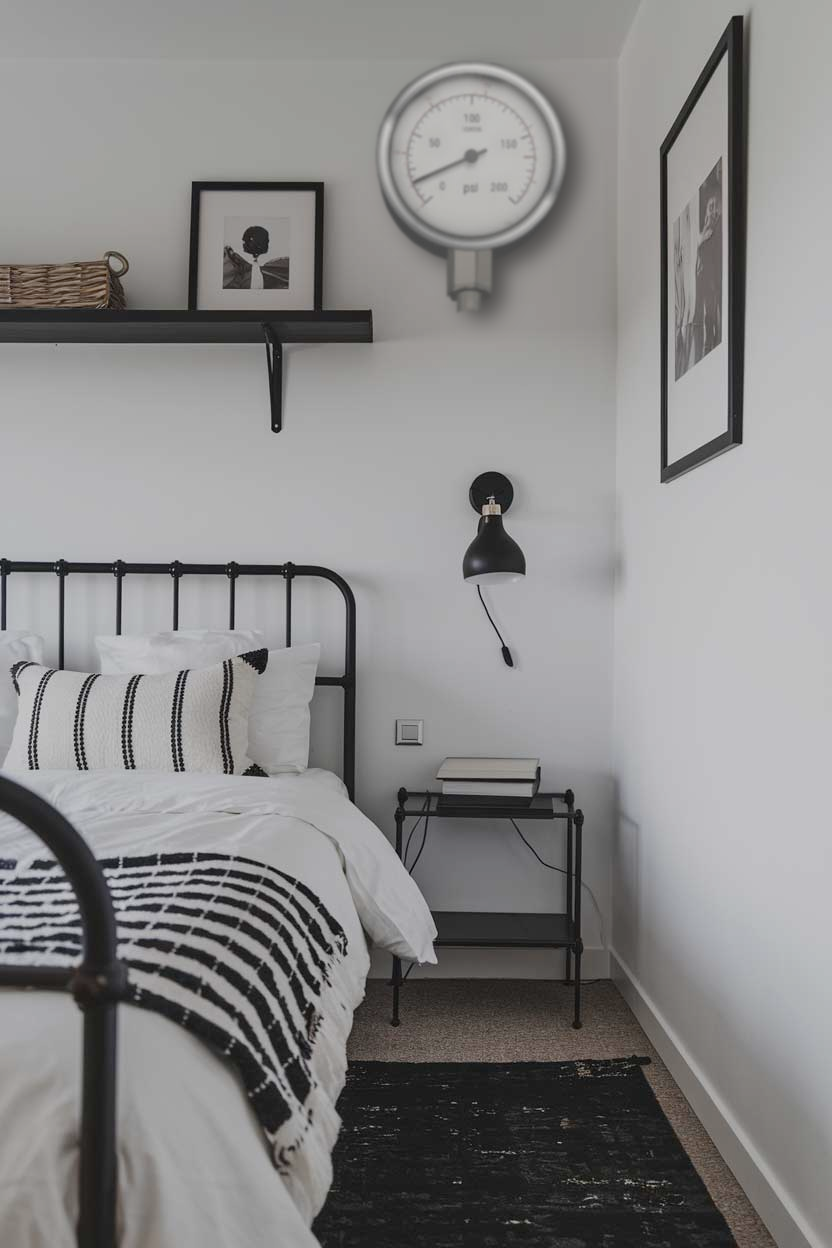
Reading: 15,psi
